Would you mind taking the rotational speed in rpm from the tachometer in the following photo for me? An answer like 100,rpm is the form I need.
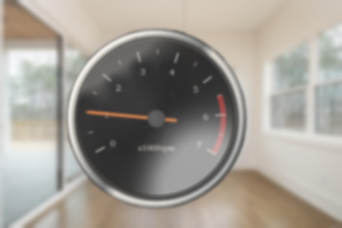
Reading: 1000,rpm
